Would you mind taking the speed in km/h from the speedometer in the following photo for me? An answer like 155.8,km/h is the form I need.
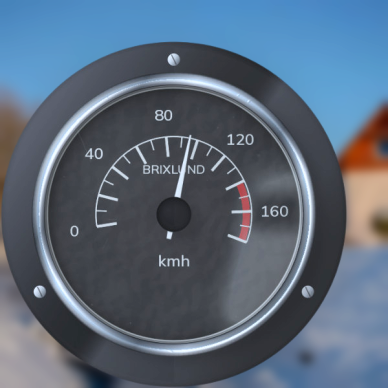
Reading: 95,km/h
